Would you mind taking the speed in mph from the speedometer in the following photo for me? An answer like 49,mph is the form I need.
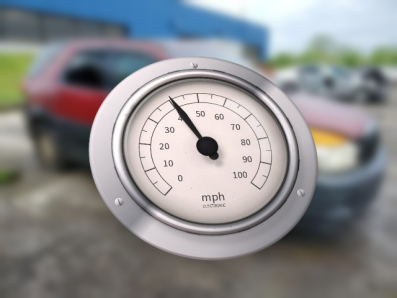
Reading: 40,mph
